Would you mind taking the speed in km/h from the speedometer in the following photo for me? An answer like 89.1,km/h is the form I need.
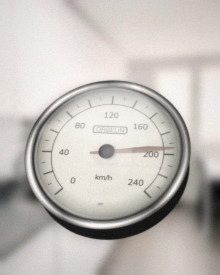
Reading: 195,km/h
